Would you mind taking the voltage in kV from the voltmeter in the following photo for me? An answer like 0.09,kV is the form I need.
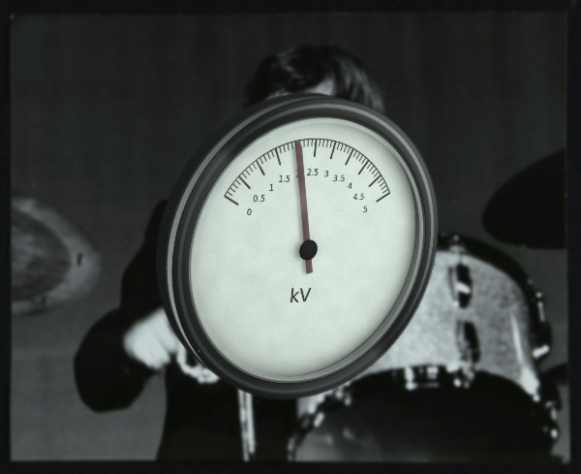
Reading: 2,kV
